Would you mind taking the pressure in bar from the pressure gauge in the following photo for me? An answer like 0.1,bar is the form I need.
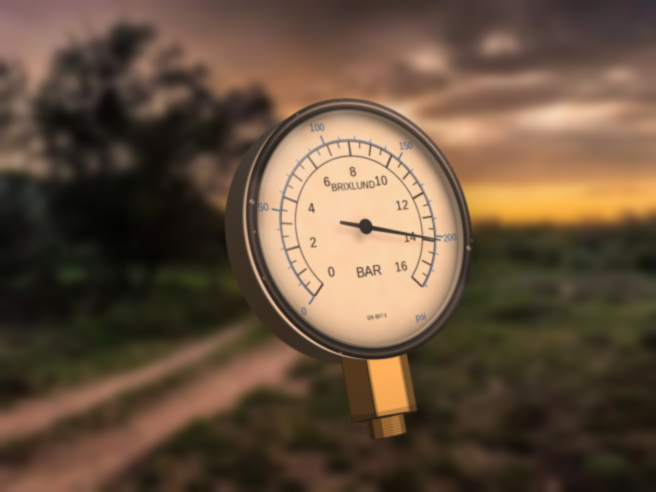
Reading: 14,bar
